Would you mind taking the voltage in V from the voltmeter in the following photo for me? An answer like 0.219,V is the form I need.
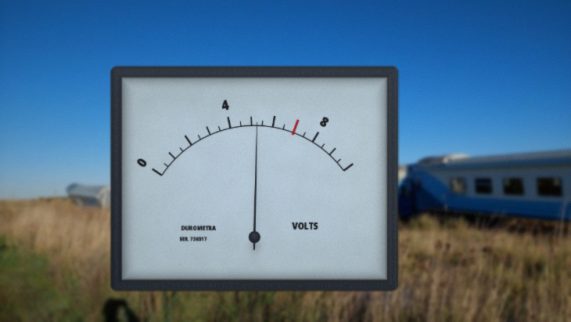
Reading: 5.25,V
